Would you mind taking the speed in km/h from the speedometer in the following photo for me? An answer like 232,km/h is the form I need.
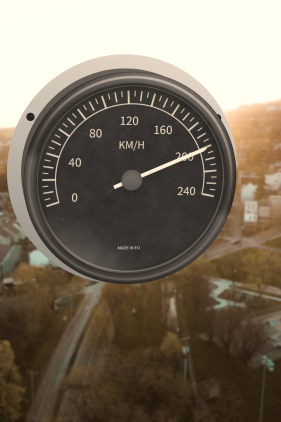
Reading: 200,km/h
